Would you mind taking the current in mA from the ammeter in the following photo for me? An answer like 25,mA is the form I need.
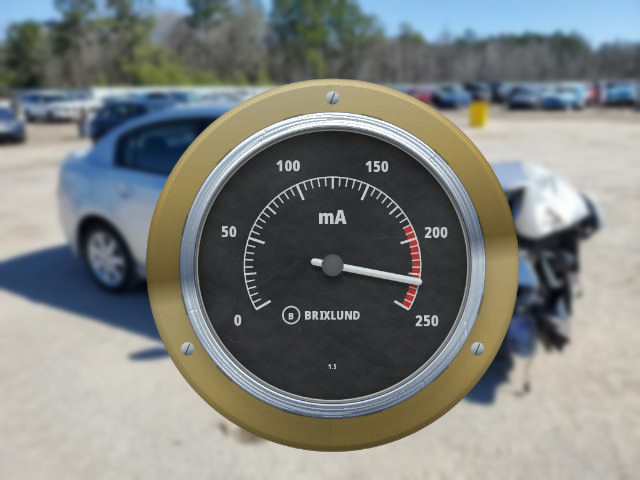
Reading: 230,mA
